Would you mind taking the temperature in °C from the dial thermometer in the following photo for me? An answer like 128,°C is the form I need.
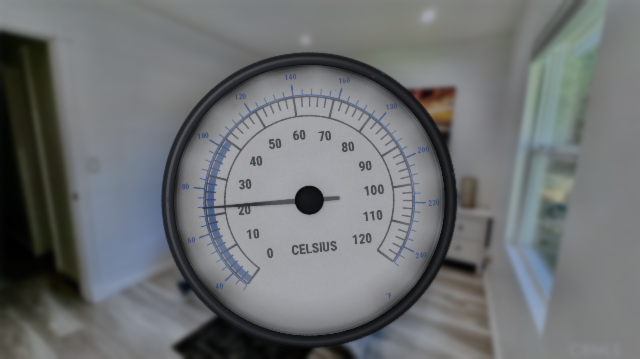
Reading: 22,°C
